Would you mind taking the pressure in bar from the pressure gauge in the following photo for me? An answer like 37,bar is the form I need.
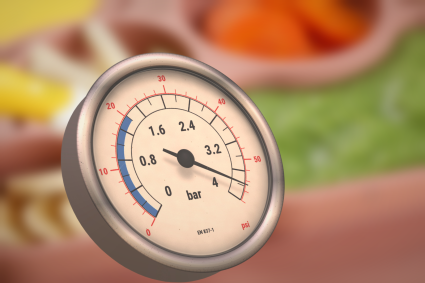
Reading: 3.8,bar
